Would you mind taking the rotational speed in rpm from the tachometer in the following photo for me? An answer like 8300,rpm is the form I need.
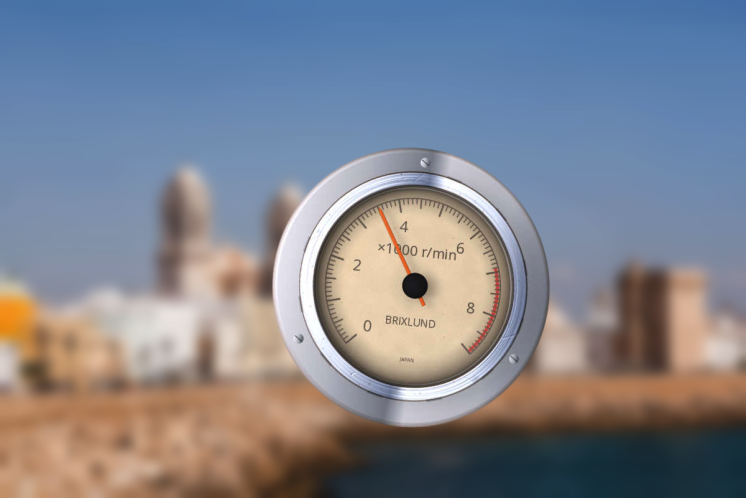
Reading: 3500,rpm
